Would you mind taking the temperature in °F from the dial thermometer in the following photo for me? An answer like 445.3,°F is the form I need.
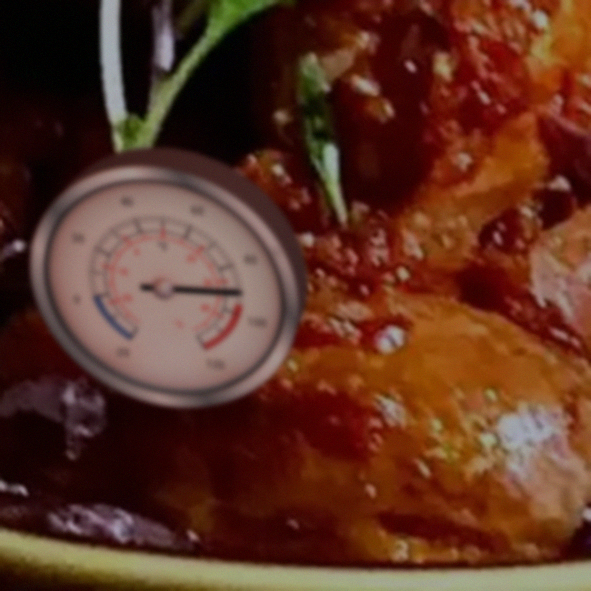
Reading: 90,°F
